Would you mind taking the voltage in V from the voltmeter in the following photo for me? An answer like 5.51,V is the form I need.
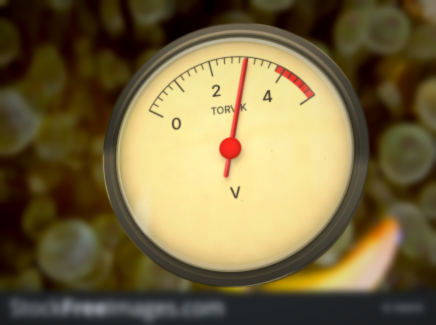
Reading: 3,V
